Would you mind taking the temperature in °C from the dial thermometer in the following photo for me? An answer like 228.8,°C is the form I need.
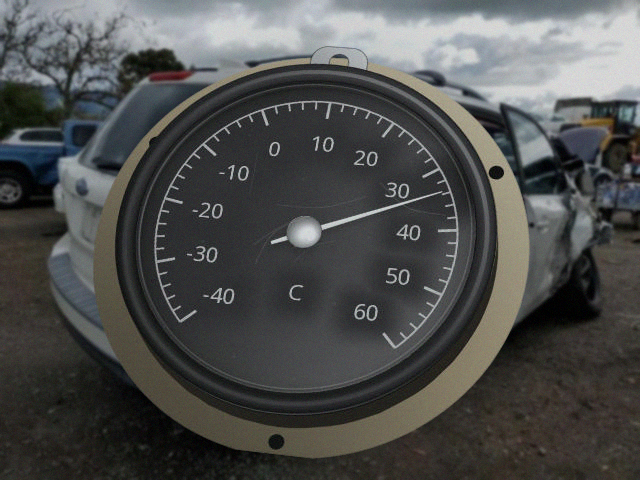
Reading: 34,°C
